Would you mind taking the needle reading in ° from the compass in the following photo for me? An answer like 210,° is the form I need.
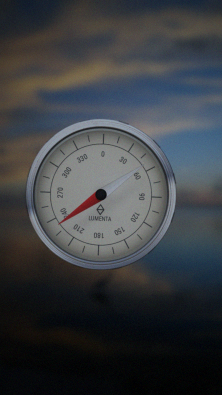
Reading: 232.5,°
